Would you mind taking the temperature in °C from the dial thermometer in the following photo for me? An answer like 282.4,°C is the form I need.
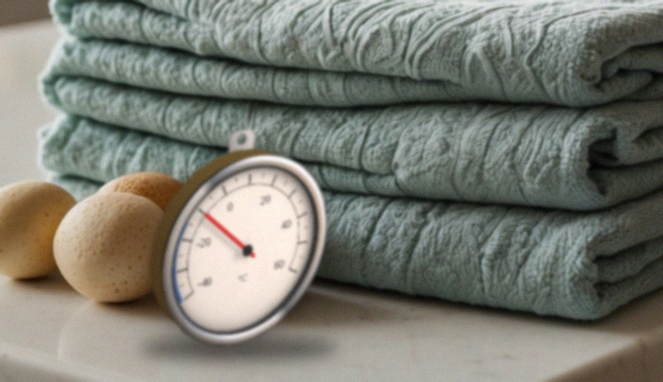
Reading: -10,°C
